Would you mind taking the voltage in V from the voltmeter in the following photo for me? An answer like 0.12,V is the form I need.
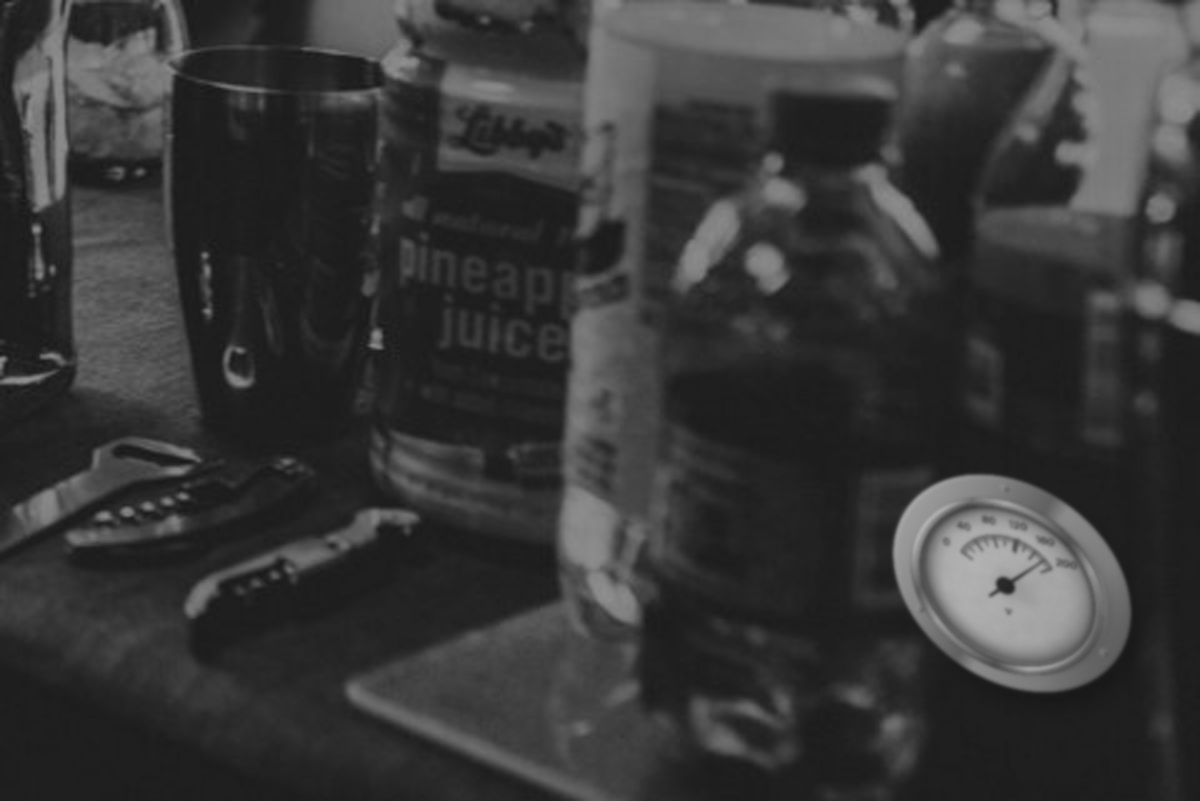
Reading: 180,V
